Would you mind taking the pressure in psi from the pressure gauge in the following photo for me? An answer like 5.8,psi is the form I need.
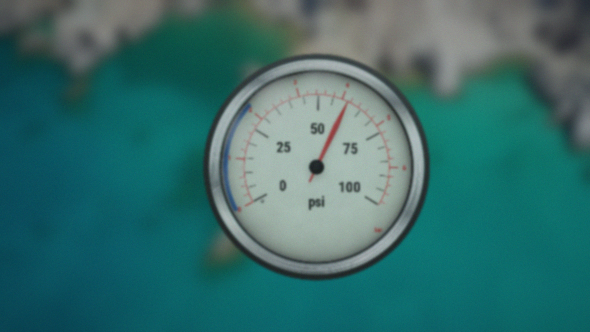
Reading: 60,psi
